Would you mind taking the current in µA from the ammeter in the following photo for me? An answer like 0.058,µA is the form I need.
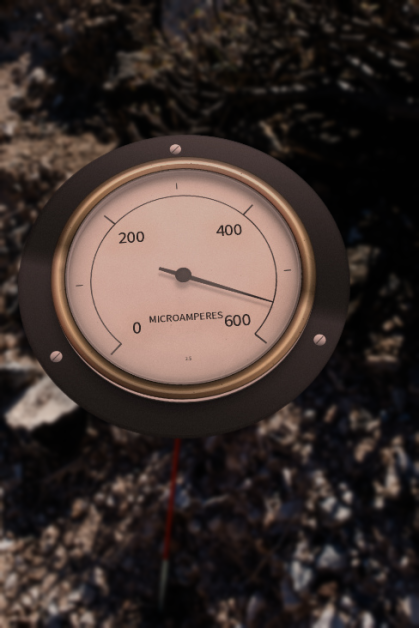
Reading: 550,µA
